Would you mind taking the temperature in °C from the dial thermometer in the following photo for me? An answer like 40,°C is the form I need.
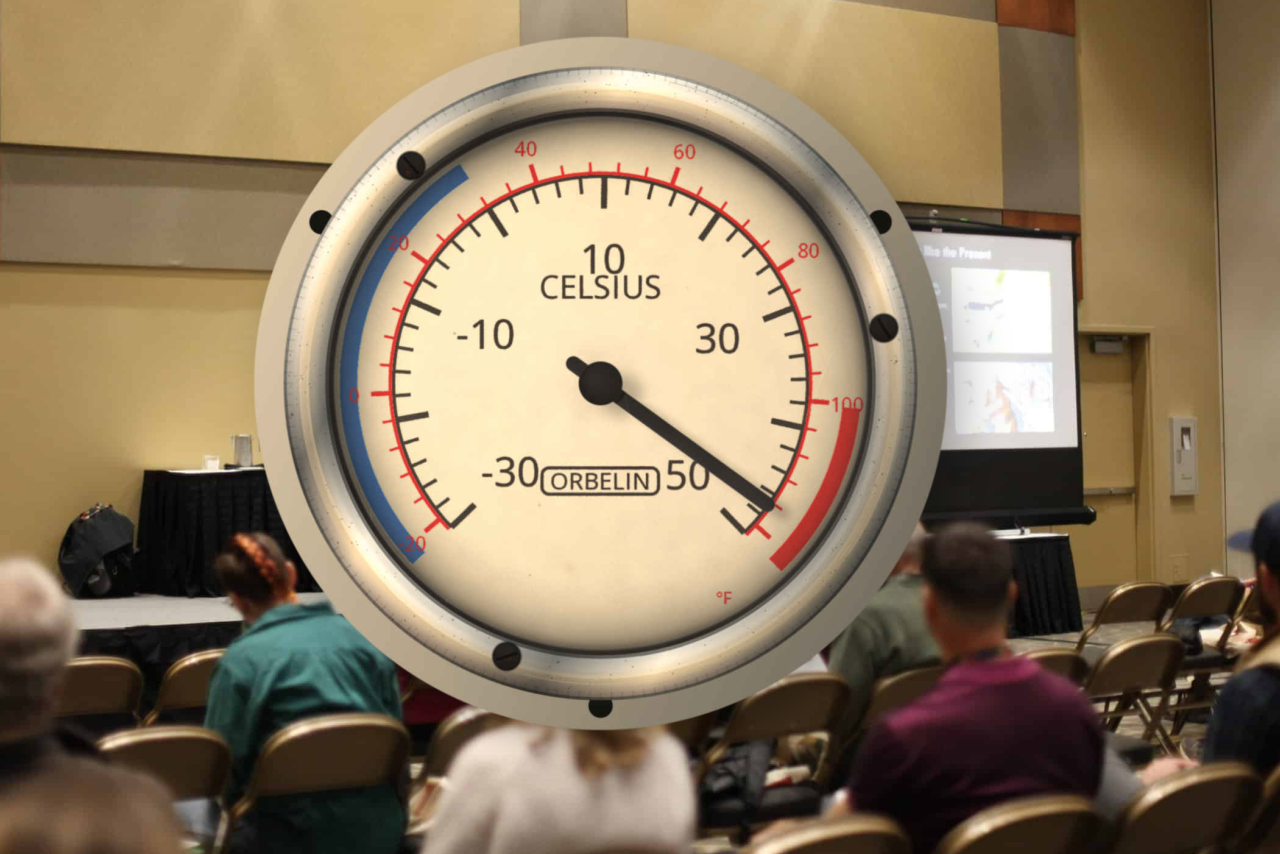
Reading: 47,°C
